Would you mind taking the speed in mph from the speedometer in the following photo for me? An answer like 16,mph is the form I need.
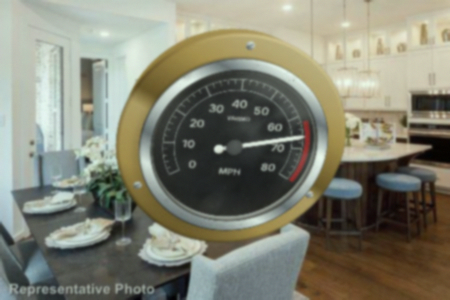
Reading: 66,mph
